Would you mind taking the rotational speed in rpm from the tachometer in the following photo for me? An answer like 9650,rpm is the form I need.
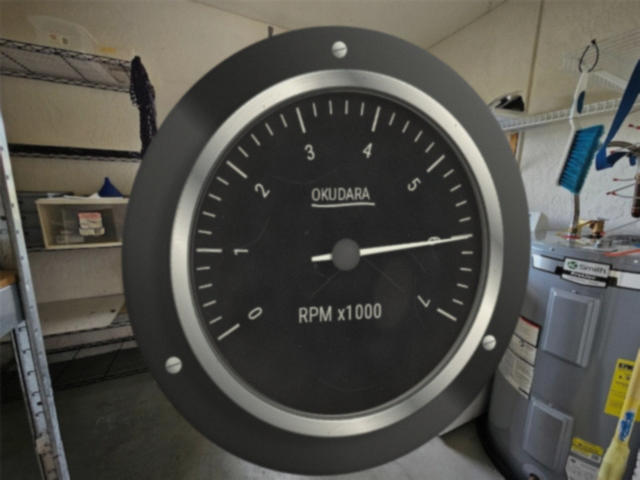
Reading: 6000,rpm
